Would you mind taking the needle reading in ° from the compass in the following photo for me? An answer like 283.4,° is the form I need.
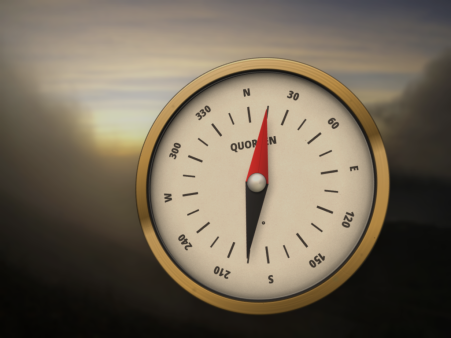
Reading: 15,°
